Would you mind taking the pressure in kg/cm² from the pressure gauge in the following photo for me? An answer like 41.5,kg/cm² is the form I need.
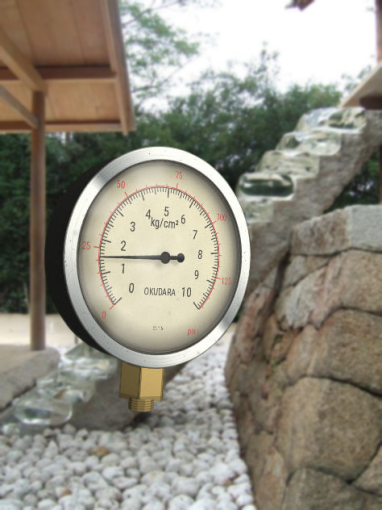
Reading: 1.5,kg/cm²
